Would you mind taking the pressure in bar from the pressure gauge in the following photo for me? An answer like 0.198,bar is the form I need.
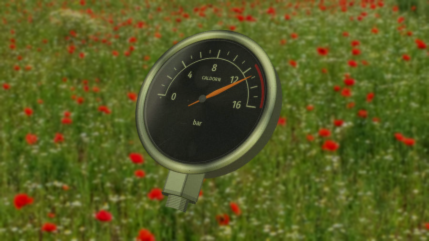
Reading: 13,bar
